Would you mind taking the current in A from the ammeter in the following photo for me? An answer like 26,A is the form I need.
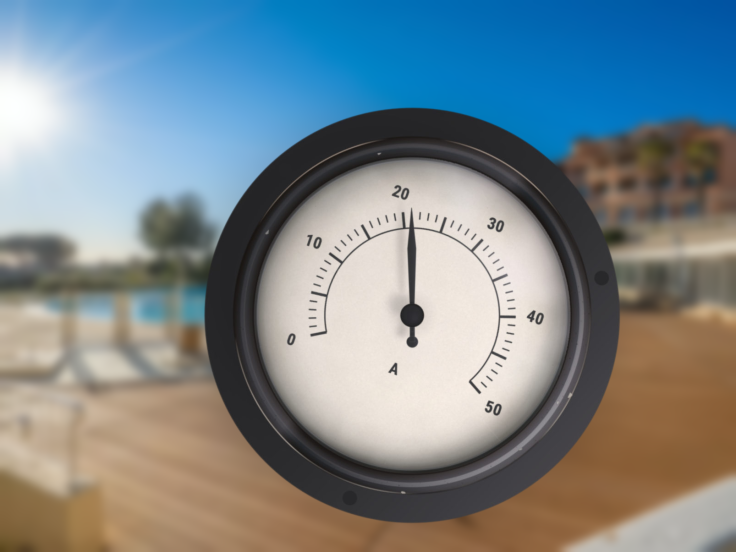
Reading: 21,A
